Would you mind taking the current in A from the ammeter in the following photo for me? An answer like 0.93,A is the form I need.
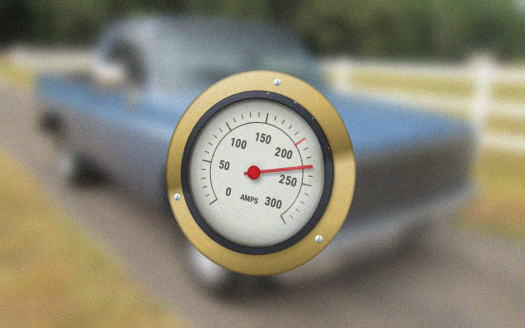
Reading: 230,A
